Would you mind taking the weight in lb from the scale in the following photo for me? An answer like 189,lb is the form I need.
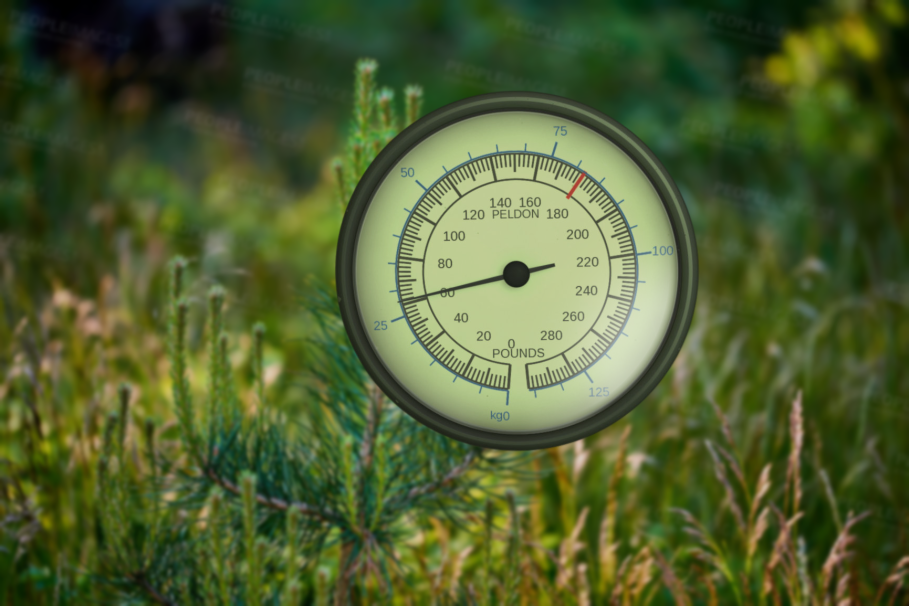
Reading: 62,lb
